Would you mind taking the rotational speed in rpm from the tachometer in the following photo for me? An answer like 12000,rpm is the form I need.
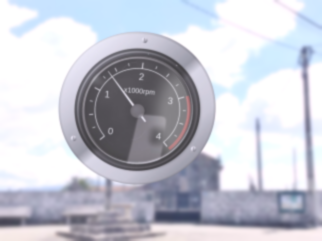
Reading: 1375,rpm
